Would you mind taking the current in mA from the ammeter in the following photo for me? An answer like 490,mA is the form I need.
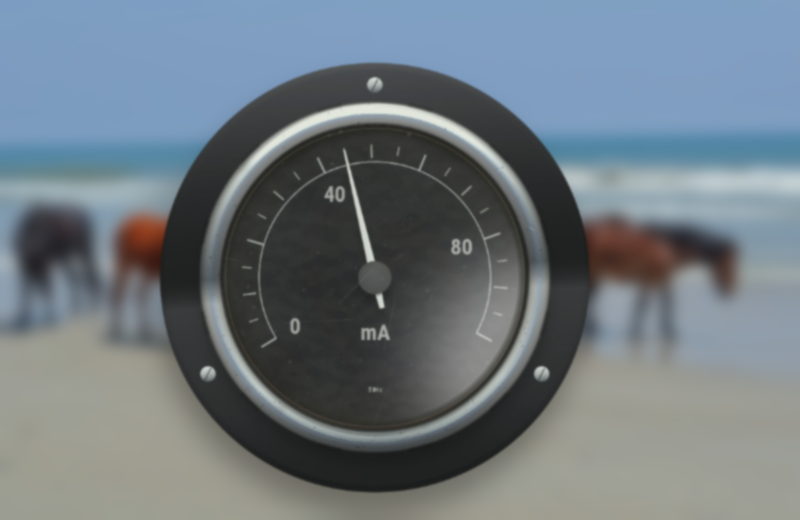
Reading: 45,mA
